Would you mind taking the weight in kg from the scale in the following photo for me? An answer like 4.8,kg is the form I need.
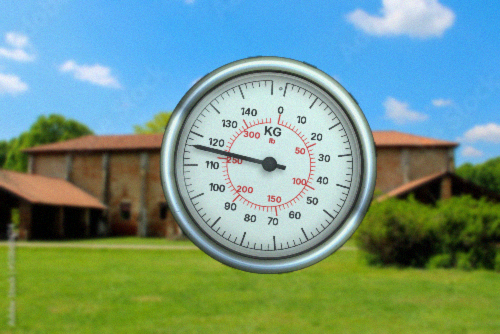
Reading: 116,kg
